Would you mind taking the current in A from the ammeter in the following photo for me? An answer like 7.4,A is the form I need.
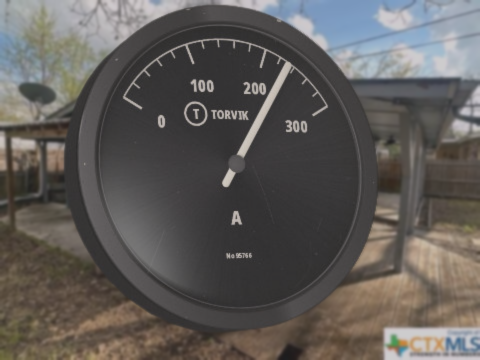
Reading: 230,A
